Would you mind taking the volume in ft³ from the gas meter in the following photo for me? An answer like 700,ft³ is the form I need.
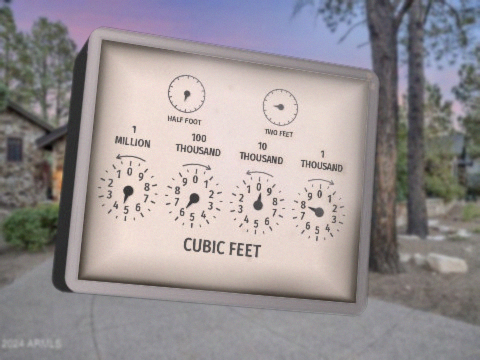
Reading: 459800,ft³
